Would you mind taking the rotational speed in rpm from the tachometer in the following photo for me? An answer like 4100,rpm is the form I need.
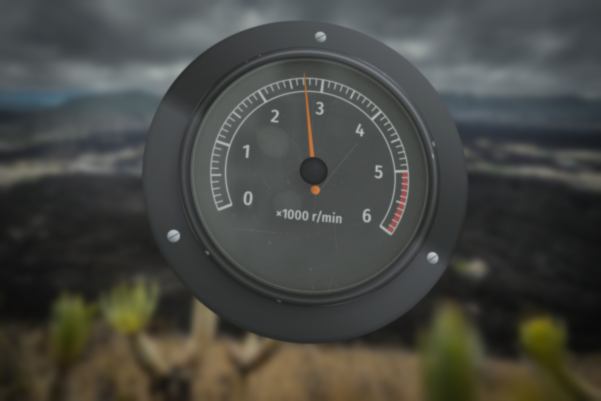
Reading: 2700,rpm
